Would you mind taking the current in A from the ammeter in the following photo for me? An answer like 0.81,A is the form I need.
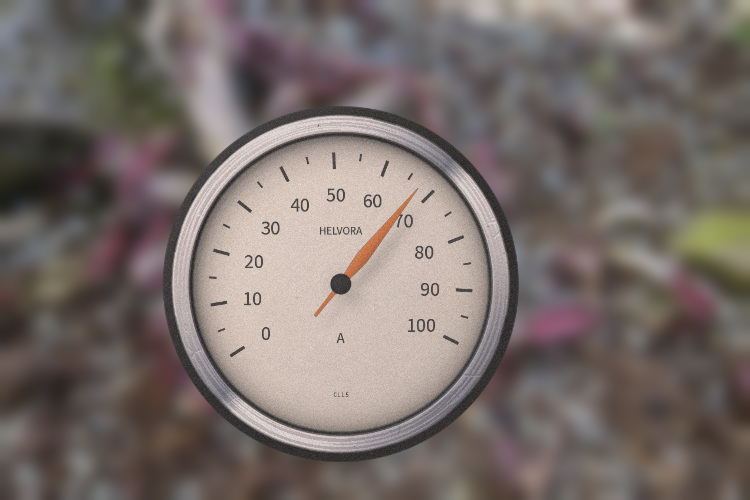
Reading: 67.5,A
